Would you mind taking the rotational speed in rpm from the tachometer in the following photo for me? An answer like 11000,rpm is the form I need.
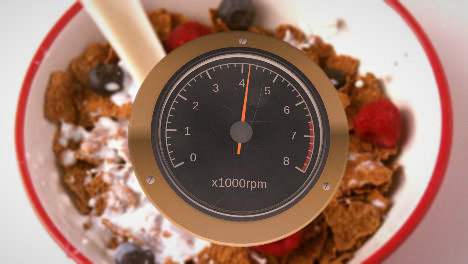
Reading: 4200,rpm
